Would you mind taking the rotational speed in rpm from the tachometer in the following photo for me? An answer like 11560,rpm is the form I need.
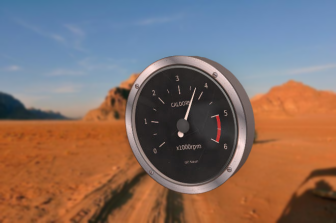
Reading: 3750,rpm
